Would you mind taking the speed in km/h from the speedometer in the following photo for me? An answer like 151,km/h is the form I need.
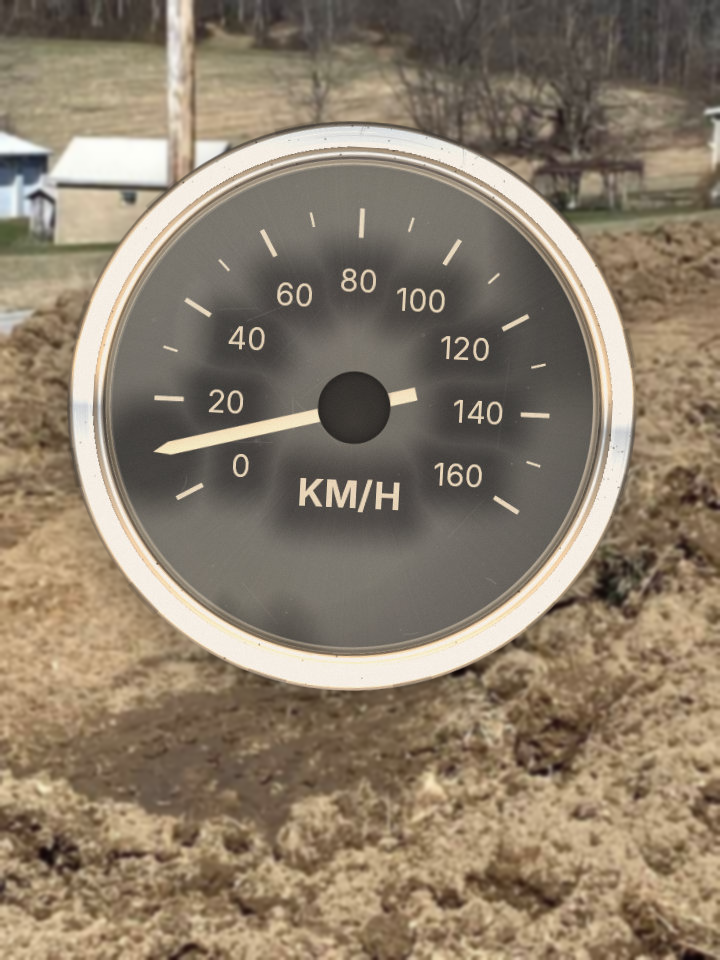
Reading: 10,km/h
